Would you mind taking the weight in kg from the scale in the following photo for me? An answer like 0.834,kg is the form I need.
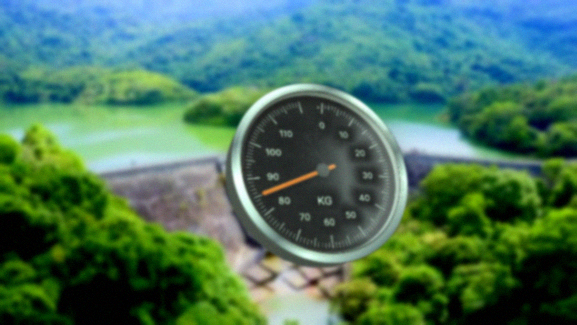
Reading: 85,kg
